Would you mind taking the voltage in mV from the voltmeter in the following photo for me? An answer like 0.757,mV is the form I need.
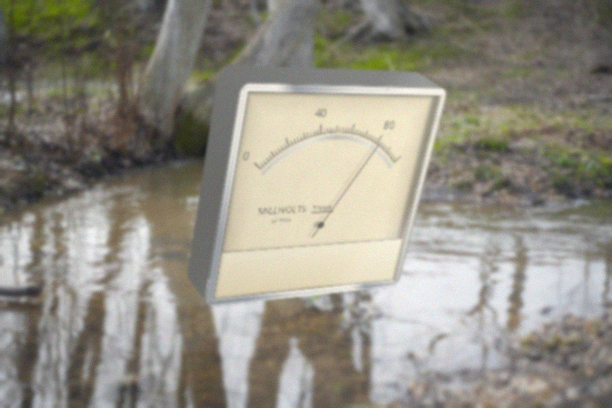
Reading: 80,mV
